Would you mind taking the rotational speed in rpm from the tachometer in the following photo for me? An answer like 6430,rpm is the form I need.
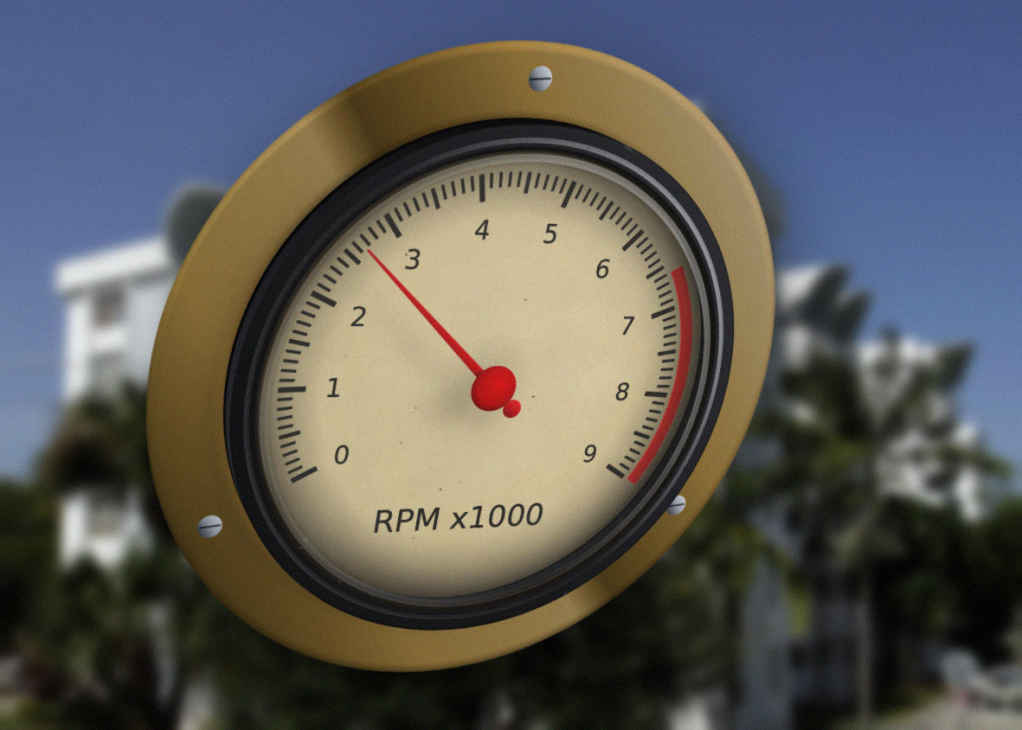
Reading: 2650,rpm
